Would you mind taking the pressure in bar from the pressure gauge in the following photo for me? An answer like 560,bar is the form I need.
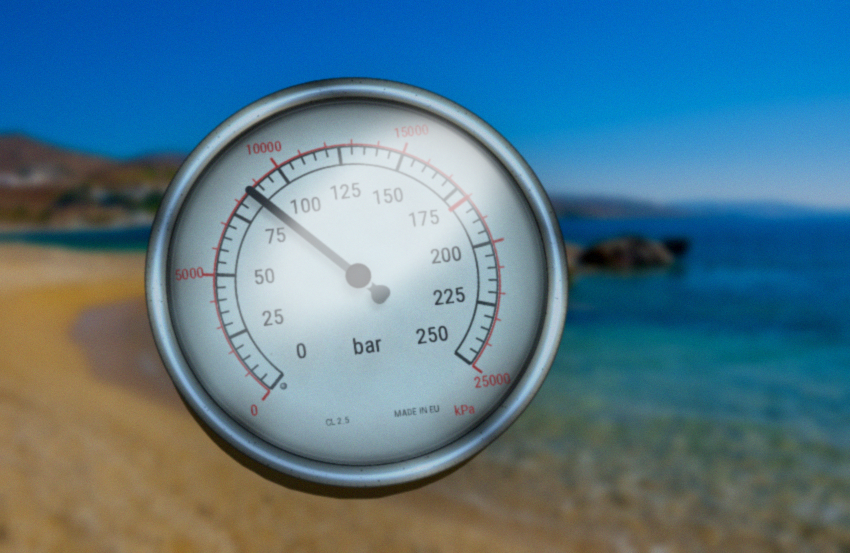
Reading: 85,bar
